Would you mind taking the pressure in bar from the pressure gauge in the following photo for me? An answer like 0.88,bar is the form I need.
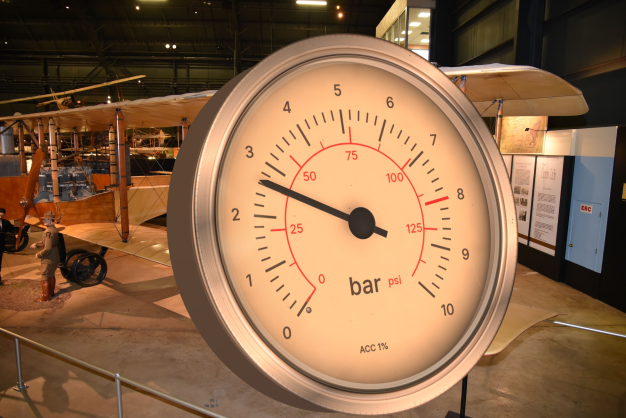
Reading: 2.6,bar
